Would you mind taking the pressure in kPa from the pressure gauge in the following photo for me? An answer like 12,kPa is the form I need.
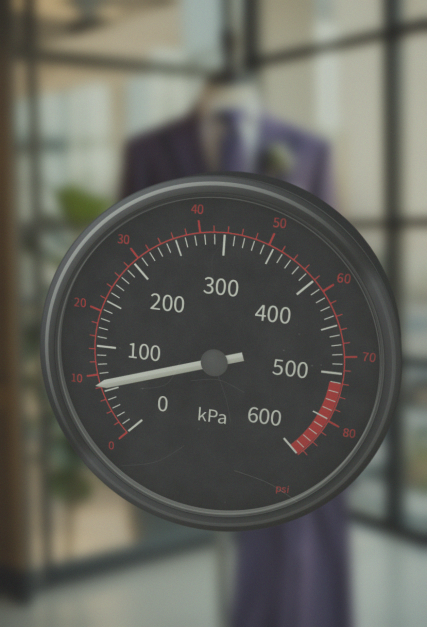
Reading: 60,kPa
